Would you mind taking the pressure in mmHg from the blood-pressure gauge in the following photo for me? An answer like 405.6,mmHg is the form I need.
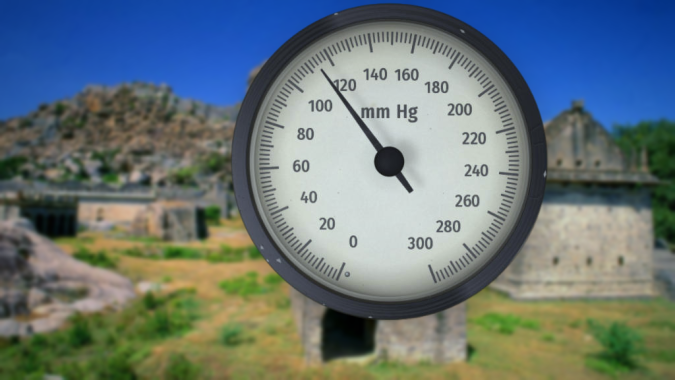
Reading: 114,mmHg
